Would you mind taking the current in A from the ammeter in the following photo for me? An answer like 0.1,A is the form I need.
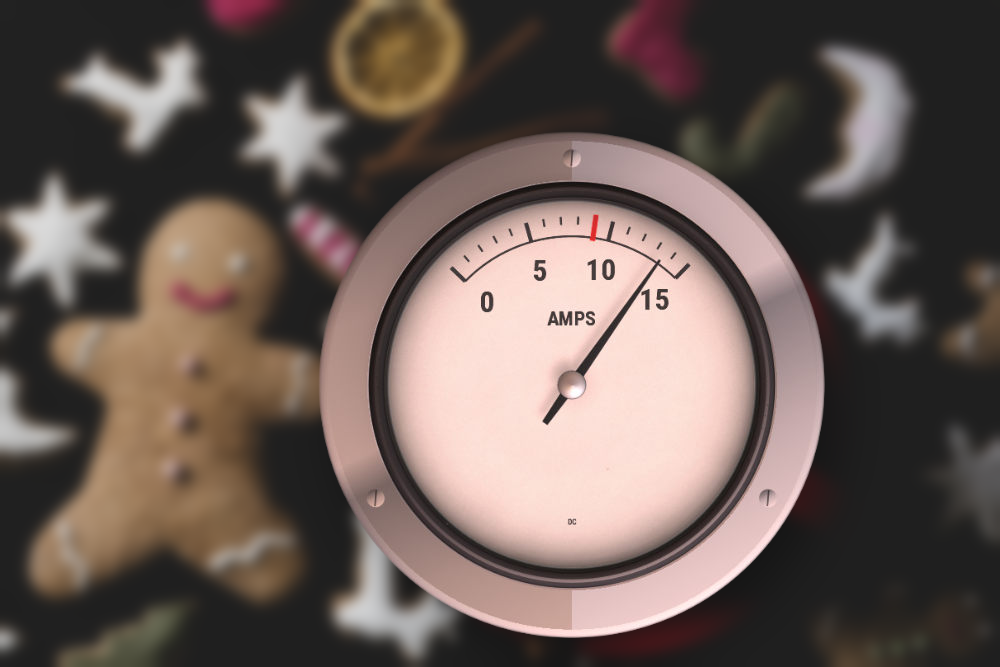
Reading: 13.5,A
